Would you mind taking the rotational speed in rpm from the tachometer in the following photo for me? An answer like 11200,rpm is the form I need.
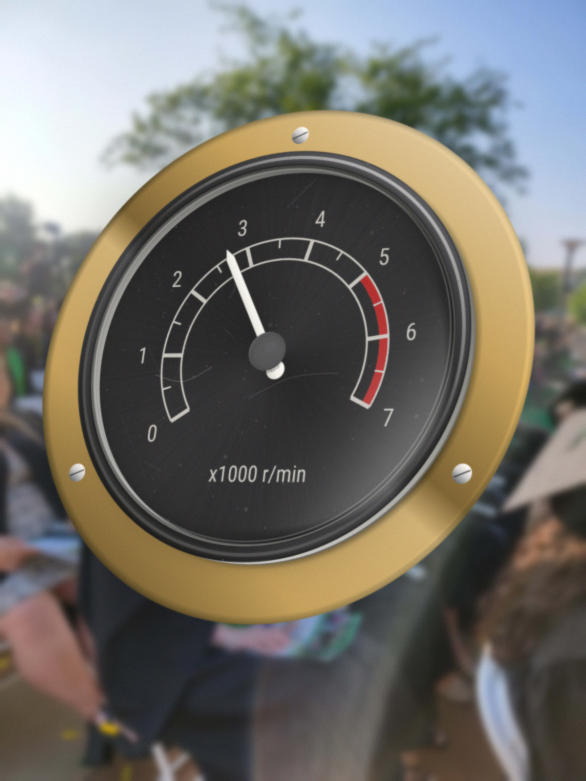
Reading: 2750,rpm
